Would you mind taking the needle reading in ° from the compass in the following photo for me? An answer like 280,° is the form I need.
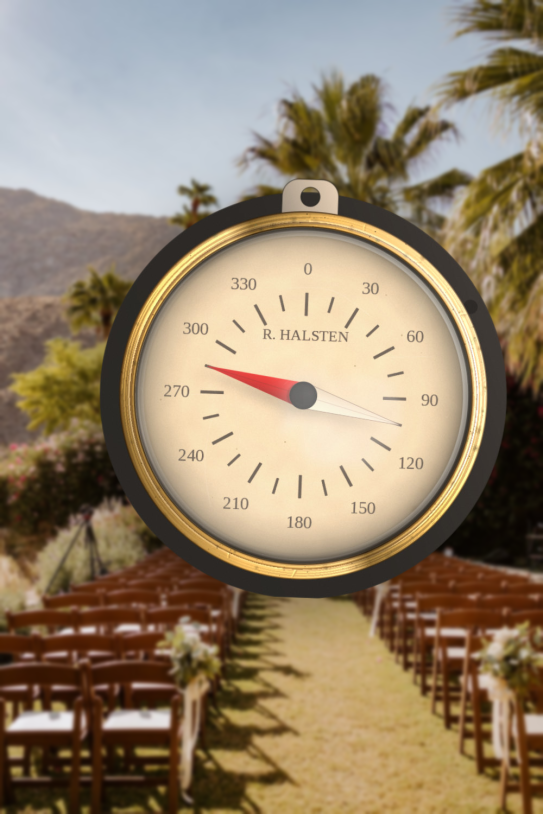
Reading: 285,°
